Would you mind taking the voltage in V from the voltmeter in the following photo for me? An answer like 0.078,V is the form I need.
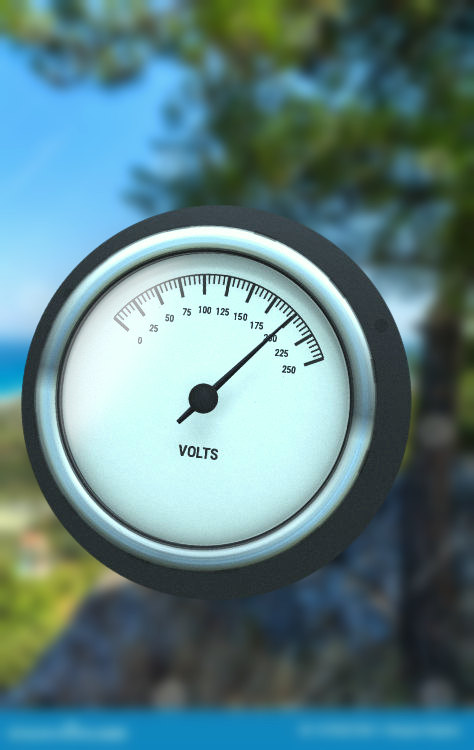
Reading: 200,V
